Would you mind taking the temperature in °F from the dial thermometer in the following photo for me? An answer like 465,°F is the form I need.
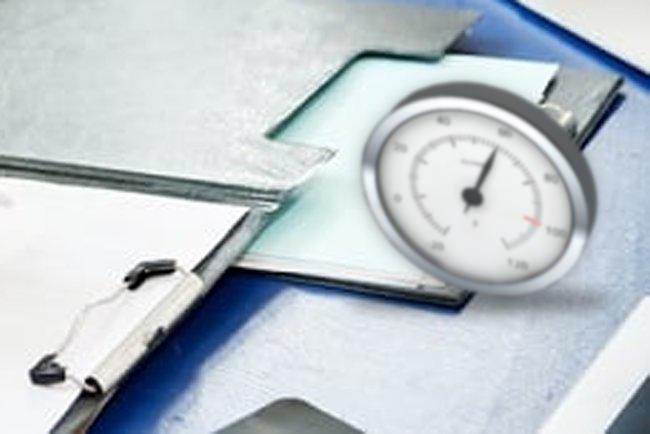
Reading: 60,°F
